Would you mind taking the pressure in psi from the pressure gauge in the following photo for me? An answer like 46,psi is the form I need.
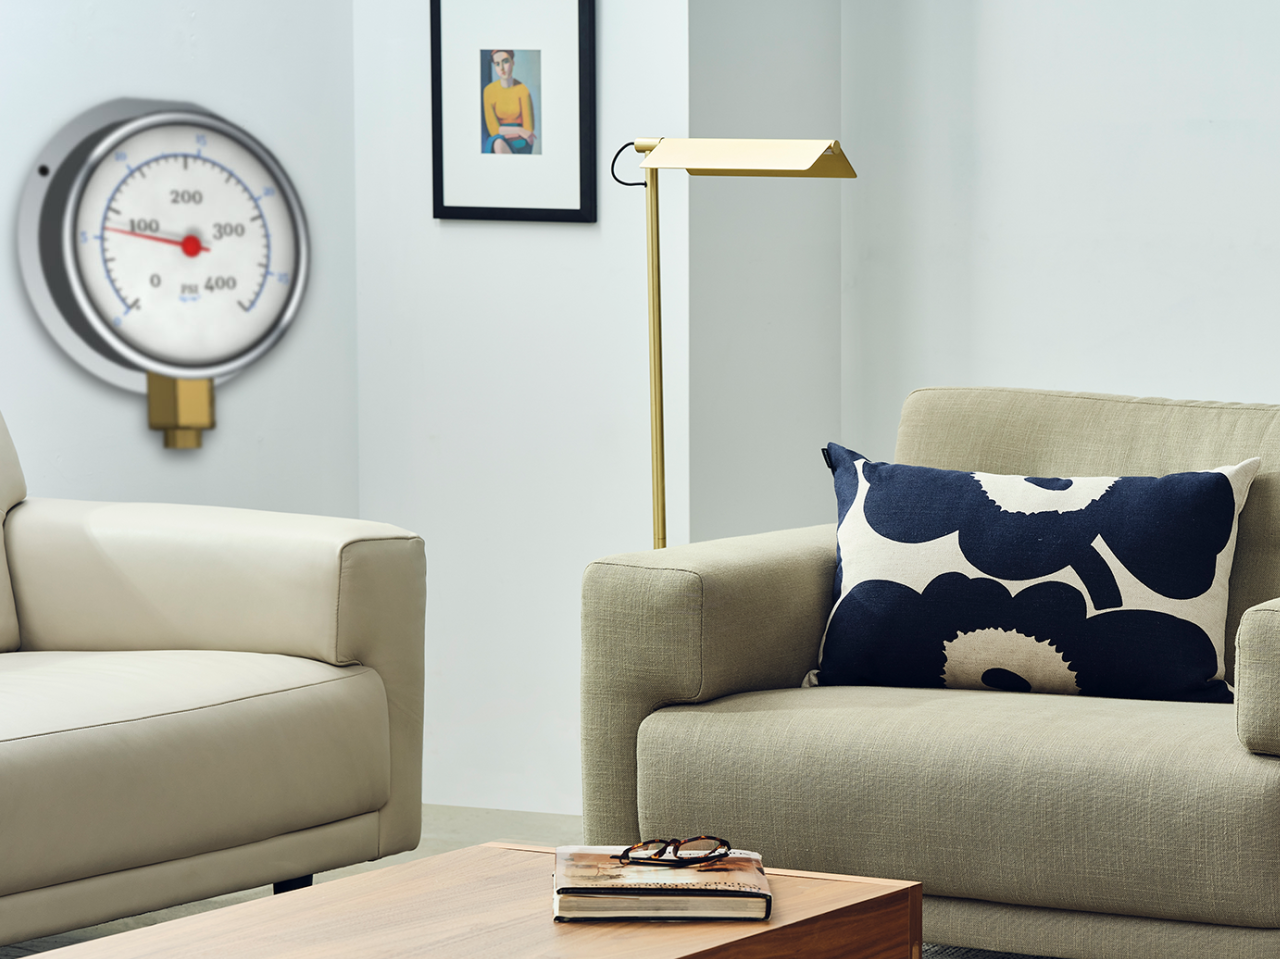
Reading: 80,psi
